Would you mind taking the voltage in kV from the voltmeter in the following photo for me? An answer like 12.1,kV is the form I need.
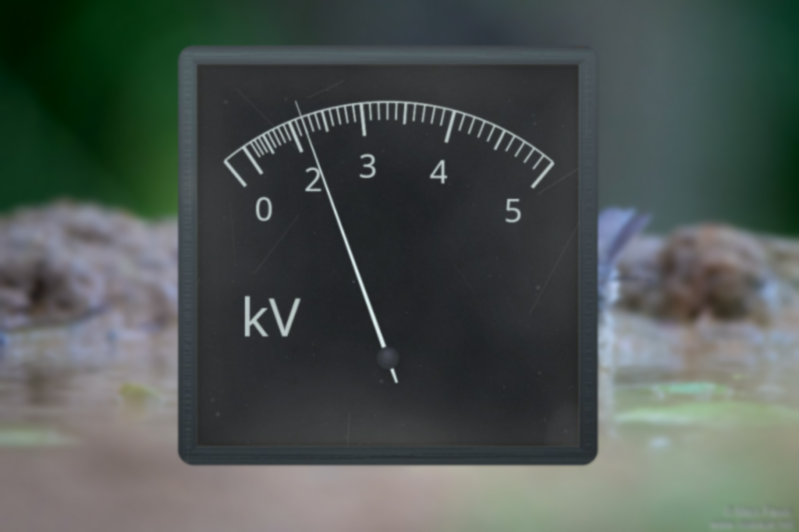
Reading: 2.2,kV
